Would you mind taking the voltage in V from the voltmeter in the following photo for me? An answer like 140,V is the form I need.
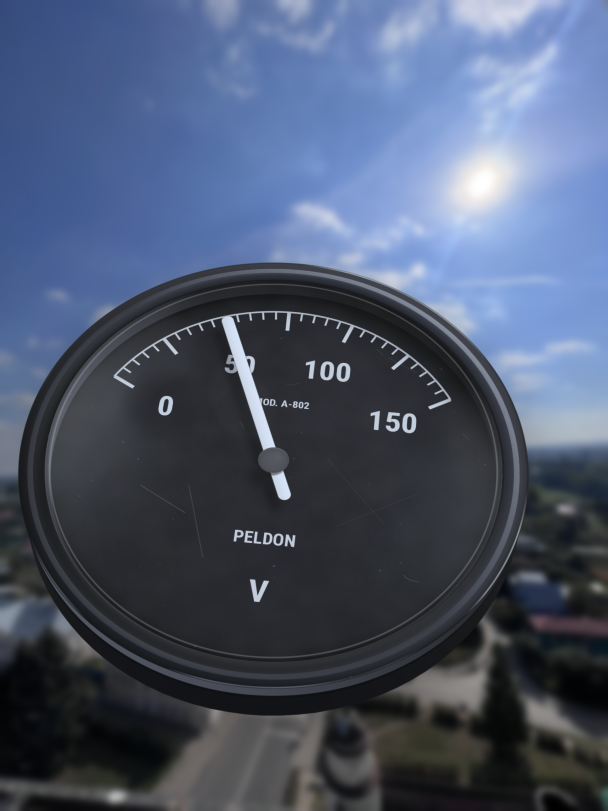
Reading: 50,V
